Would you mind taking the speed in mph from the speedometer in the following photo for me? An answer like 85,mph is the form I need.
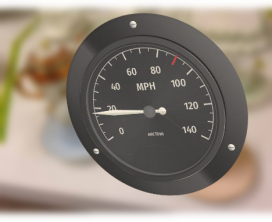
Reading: 17.5,mph
